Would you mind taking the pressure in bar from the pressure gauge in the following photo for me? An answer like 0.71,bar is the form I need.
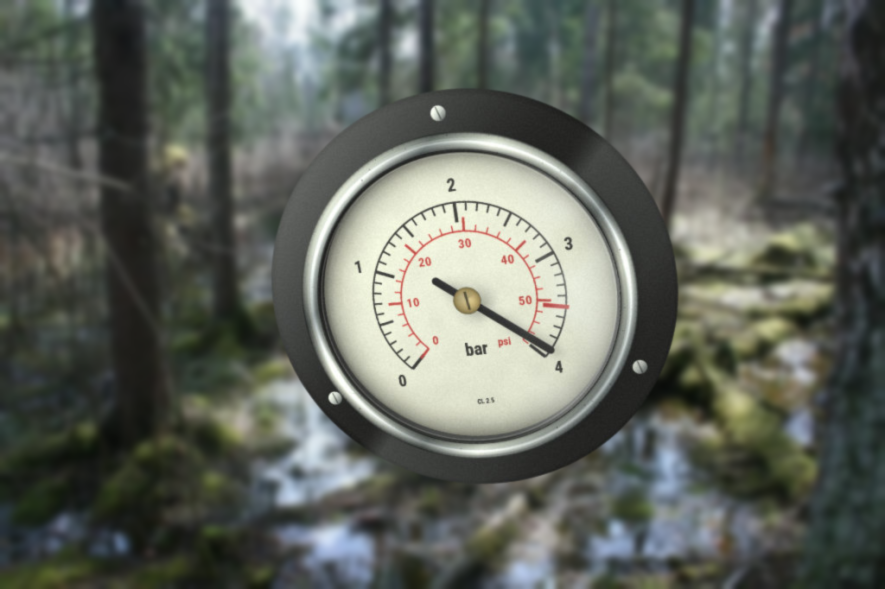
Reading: 3.9,bar
